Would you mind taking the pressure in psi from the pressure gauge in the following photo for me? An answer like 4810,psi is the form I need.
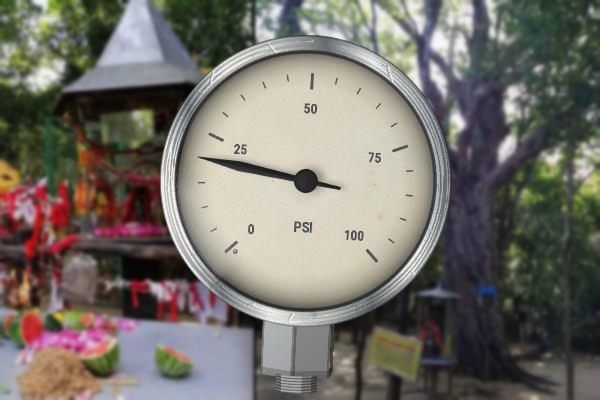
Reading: 20,psi
